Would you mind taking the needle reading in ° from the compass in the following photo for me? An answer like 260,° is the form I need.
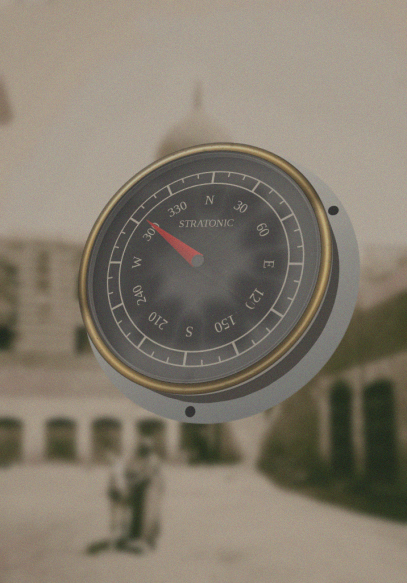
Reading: 305,°
